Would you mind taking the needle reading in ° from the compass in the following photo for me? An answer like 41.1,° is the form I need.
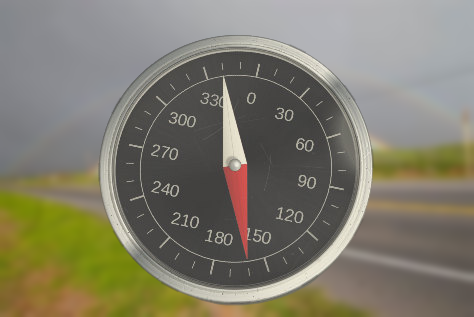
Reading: 160,°
